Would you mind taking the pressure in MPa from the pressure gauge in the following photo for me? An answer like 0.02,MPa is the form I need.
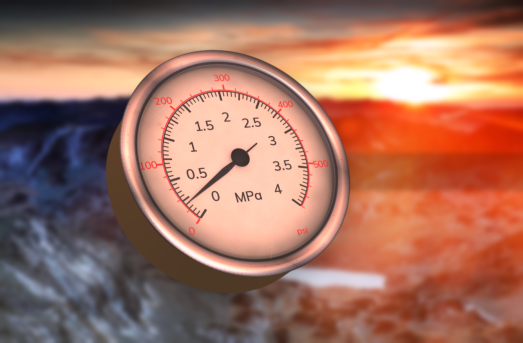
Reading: 0.2,MPa
